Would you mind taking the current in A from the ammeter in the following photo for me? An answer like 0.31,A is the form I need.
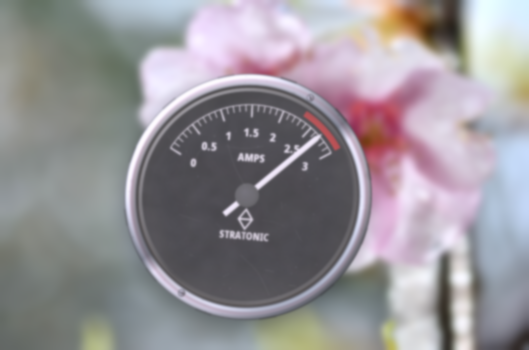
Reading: 2.7,A
